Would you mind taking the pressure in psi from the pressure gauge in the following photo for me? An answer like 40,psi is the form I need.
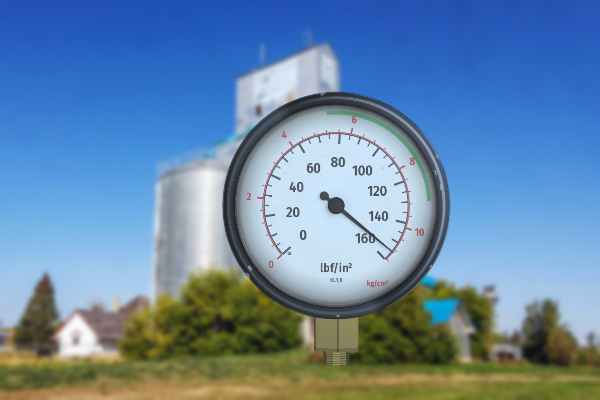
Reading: 155,psi
